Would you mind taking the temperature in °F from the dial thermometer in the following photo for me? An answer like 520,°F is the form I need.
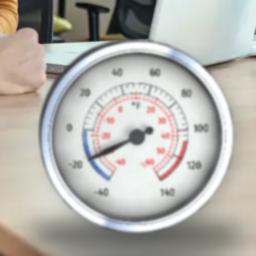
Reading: -20,°F
